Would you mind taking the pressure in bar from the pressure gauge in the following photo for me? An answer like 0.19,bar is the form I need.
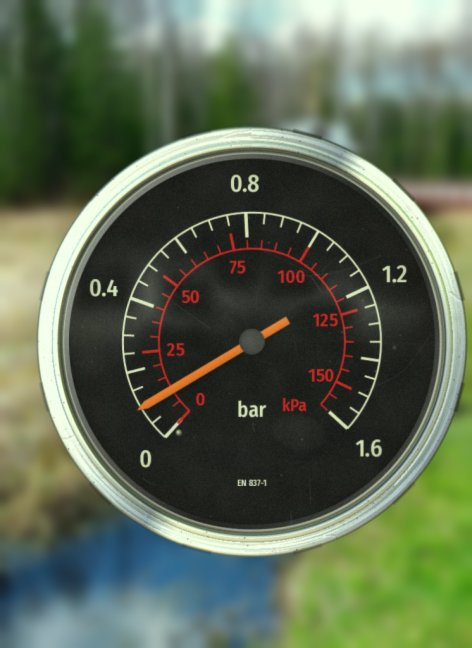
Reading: 0.1,bar
